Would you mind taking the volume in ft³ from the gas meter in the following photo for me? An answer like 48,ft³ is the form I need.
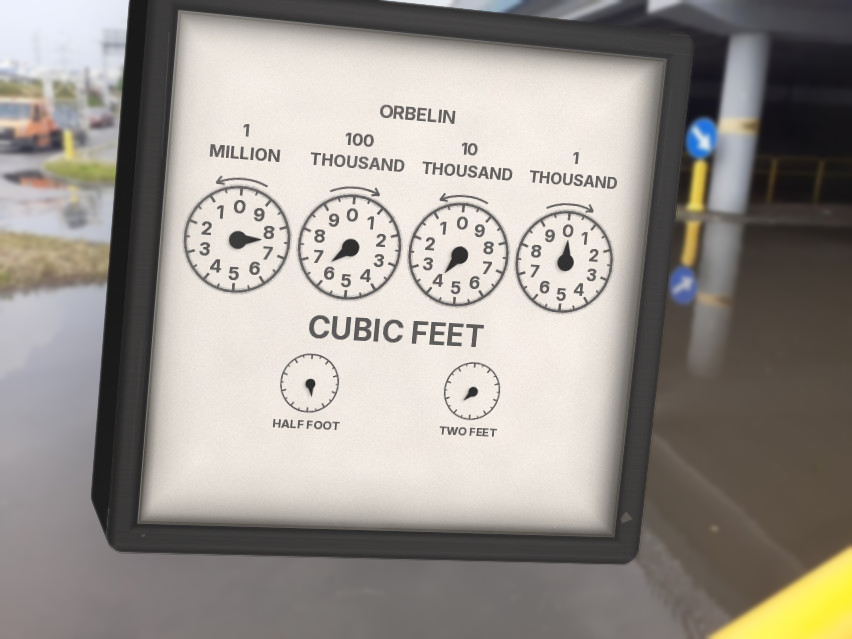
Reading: 764000,ft³
